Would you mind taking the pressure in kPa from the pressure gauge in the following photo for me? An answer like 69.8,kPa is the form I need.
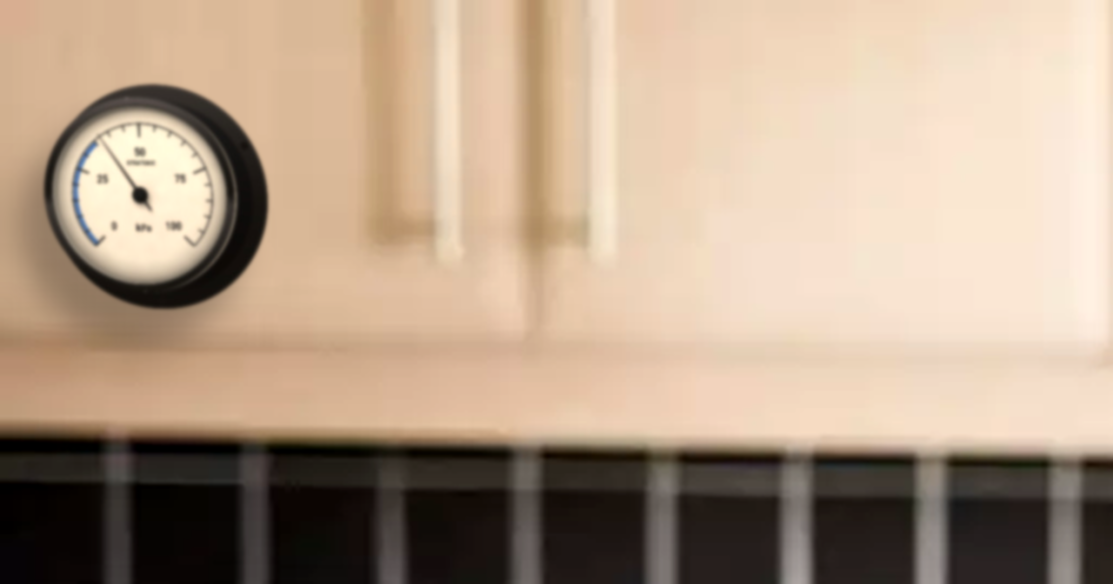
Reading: 37.5,kPa
